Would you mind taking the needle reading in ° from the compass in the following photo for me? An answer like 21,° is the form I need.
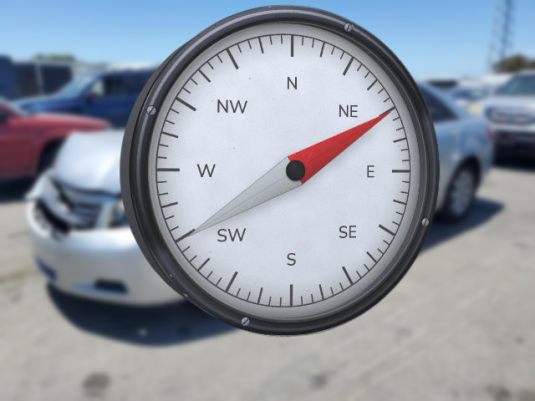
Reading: 60,°
